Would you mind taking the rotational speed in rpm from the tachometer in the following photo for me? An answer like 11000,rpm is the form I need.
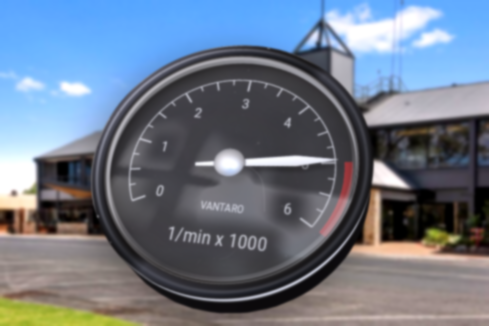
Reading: 5000,rpm
